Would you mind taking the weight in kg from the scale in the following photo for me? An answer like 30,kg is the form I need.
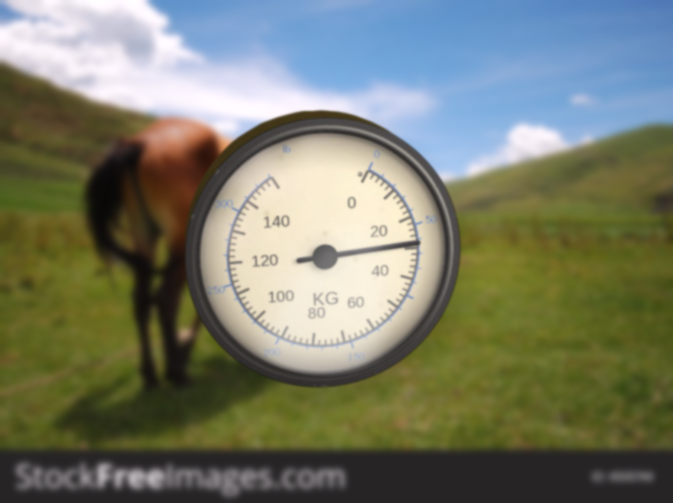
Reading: 28,kg
